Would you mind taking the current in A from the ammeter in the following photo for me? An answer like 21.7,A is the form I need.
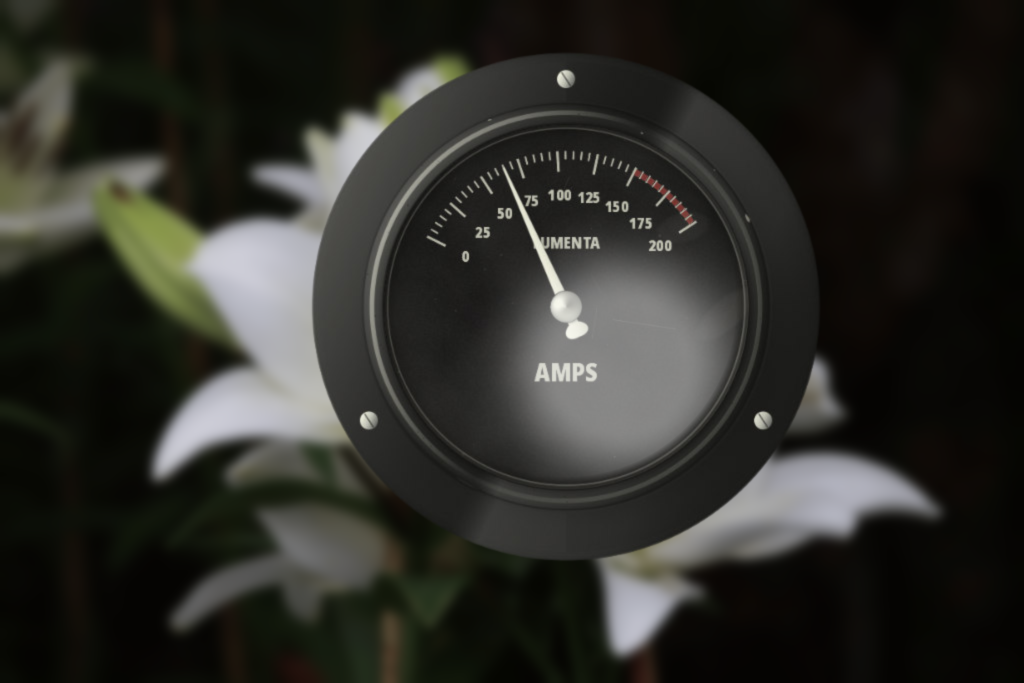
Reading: 65,A
